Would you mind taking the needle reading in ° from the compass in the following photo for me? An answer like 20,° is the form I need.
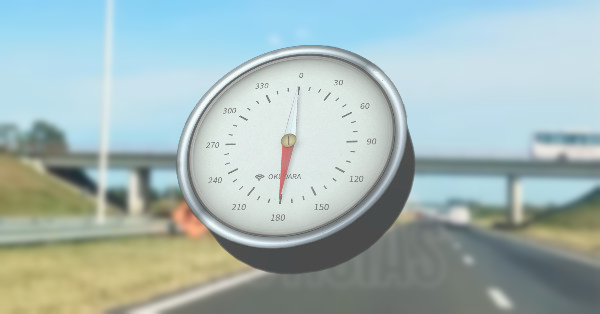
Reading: 180,°
